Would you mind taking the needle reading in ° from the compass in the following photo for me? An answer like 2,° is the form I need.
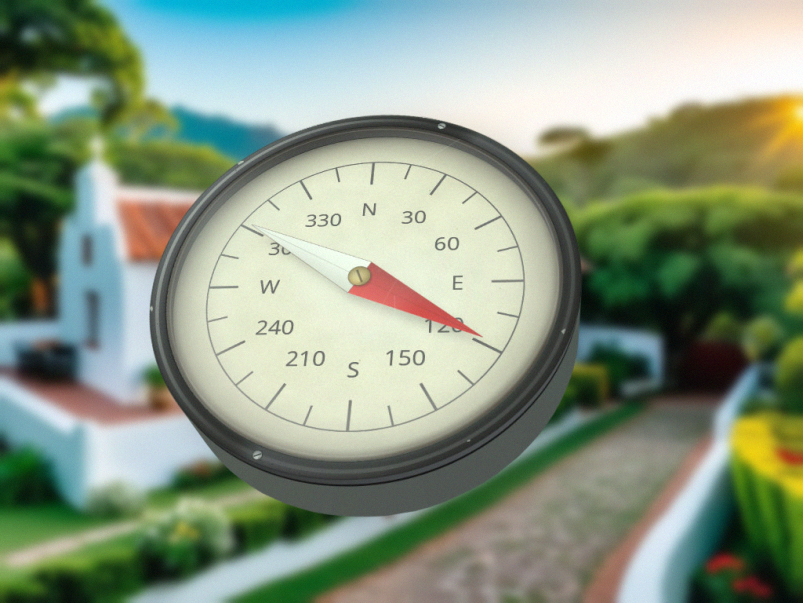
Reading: 120,°
